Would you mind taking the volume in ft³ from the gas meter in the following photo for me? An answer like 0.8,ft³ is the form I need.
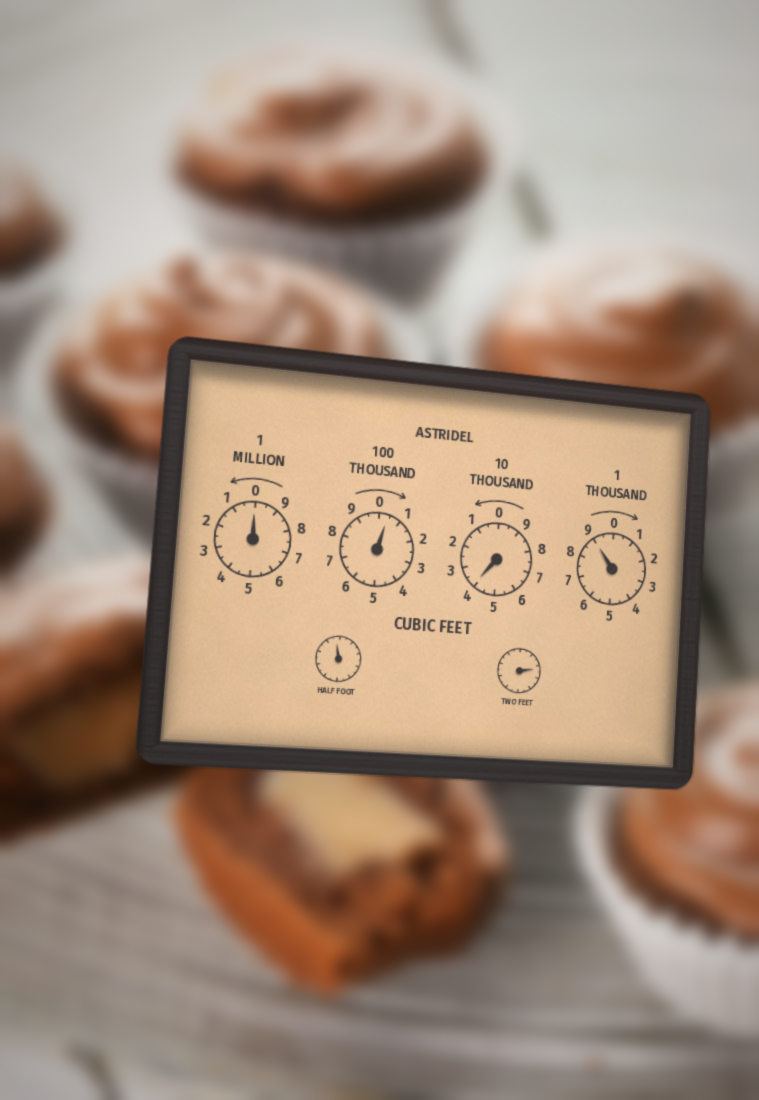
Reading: 3900,ft³
